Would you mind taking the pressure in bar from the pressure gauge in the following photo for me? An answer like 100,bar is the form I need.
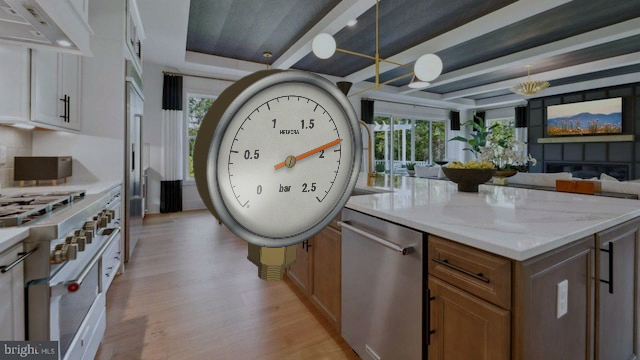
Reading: 1.9,bar
